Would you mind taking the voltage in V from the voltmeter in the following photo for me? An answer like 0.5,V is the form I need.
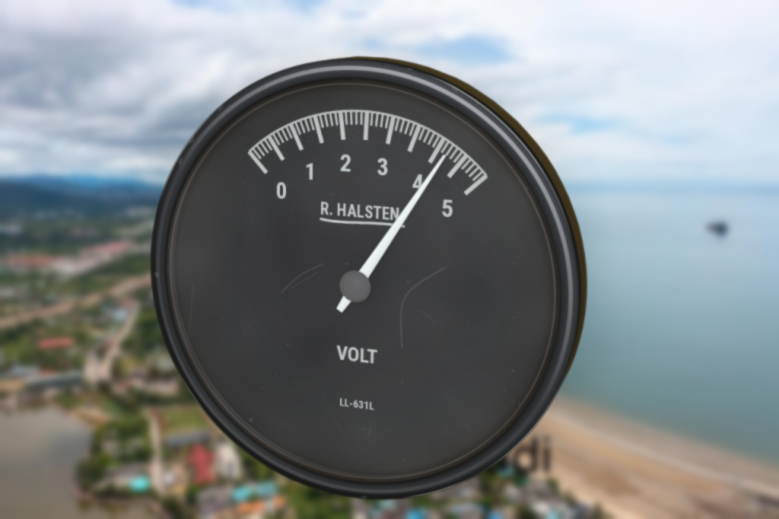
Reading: 4.2,V
